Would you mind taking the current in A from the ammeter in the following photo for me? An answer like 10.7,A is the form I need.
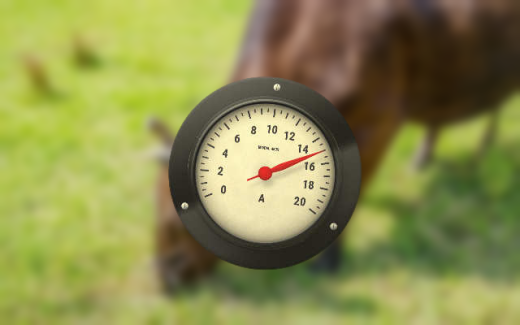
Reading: 15,A
